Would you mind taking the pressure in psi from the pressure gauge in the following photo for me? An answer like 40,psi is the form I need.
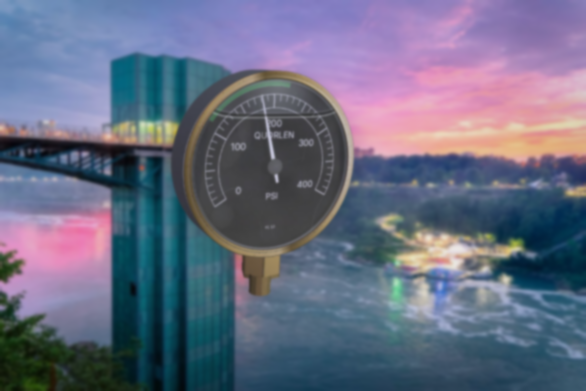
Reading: 180,psi
